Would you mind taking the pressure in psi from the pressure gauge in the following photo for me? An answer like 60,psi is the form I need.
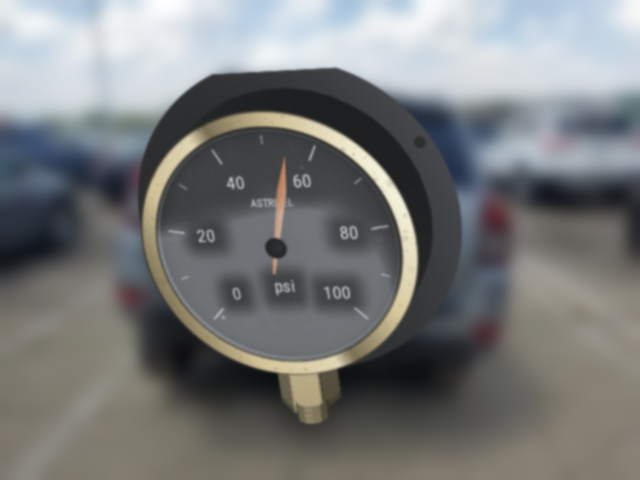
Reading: 55,psi
